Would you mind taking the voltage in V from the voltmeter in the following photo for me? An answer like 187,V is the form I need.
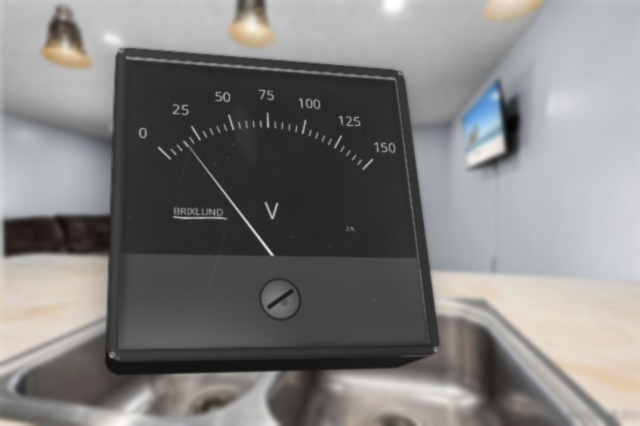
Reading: 15,V
